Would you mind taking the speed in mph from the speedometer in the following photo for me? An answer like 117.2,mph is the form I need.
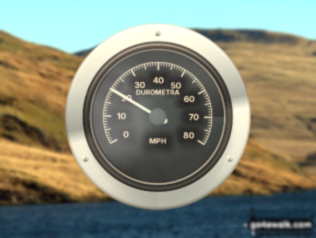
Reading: 20,mph
